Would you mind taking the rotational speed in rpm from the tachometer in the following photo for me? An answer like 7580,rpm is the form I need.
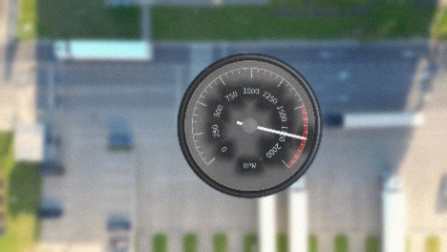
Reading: 1750,rpm
